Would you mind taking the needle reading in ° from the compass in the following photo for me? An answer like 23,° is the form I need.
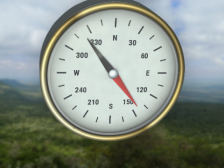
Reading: 142.5,°
